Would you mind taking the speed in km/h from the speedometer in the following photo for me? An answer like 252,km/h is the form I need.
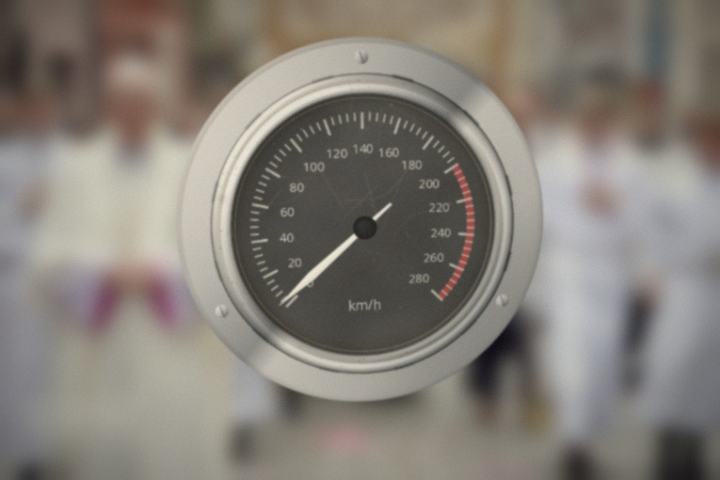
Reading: 4,km/h
